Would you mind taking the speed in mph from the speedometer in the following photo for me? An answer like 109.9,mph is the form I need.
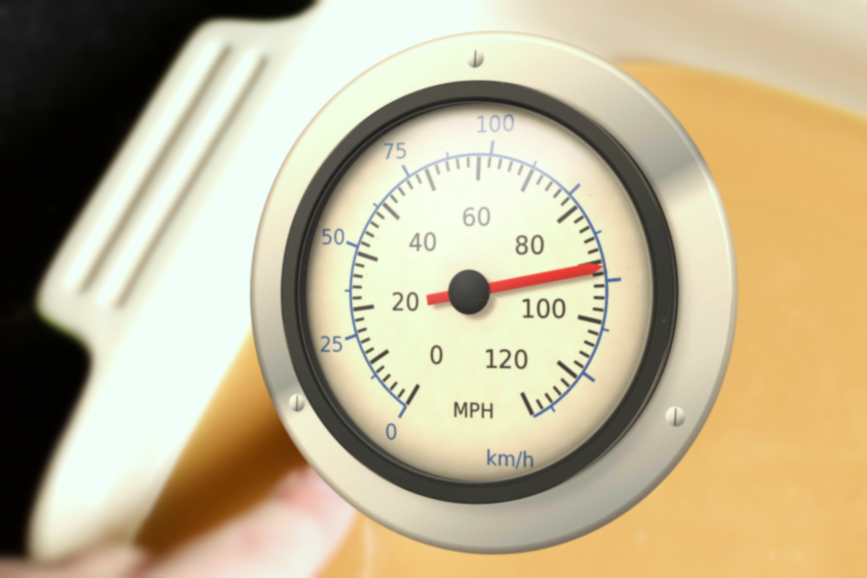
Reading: 91,mph
